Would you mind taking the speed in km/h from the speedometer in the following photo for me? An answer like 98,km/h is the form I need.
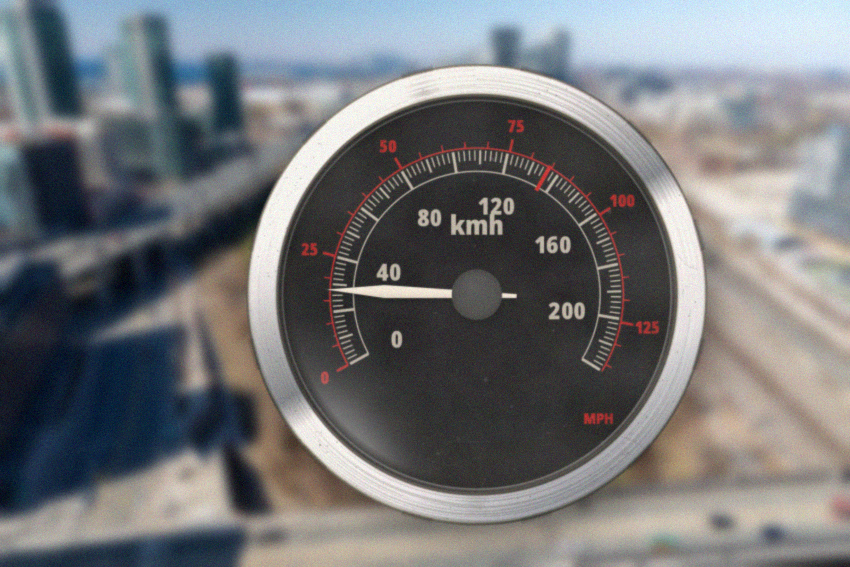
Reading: 28,km/h
